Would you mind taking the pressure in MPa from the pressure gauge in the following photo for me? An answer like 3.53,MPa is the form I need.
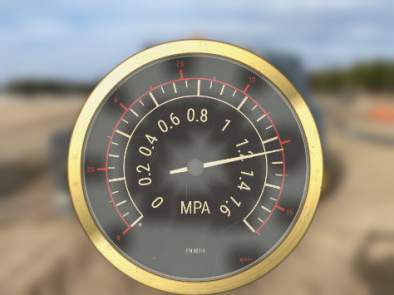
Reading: 1.25,MPa
